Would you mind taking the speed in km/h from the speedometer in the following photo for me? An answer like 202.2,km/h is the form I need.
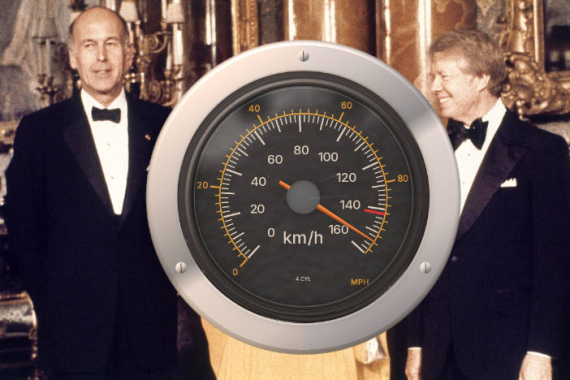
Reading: 154,km/h
